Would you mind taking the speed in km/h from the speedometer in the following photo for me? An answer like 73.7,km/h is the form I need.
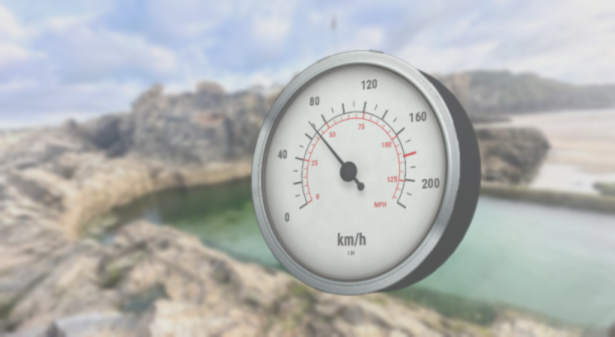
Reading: 70,km/h
